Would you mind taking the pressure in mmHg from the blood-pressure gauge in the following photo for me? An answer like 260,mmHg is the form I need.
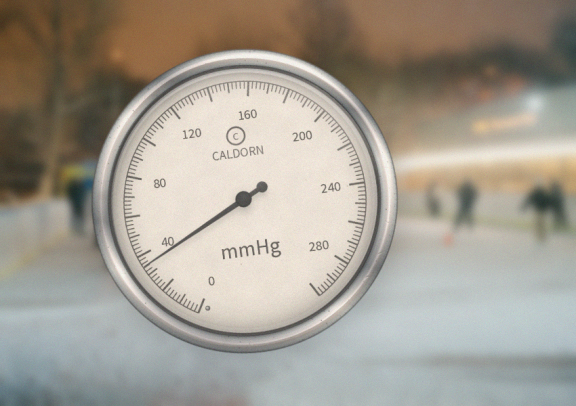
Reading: 34,mmHg
